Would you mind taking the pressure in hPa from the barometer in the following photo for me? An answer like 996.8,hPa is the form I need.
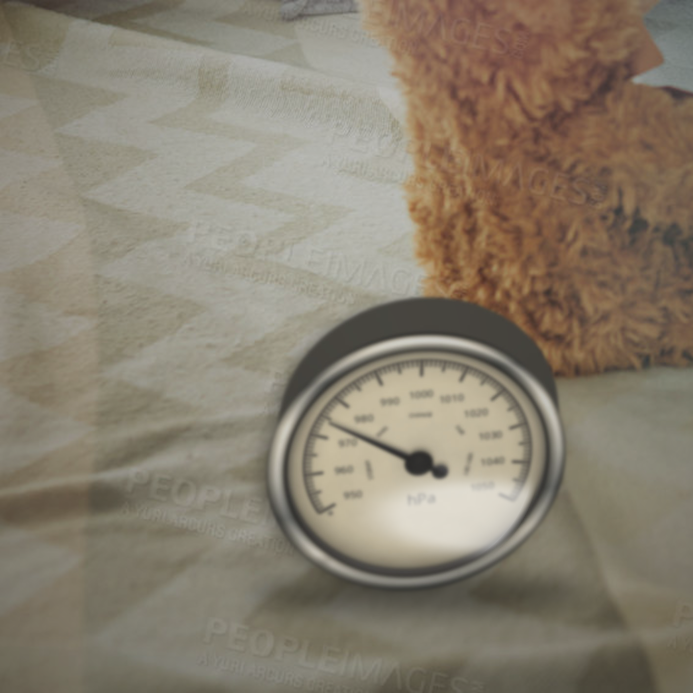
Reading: 975,hPa
